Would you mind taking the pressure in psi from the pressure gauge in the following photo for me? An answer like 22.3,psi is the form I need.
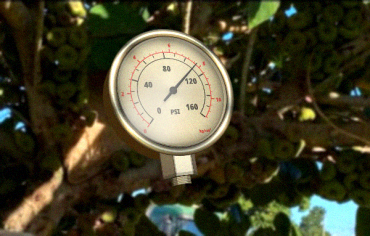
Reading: 110,psi
